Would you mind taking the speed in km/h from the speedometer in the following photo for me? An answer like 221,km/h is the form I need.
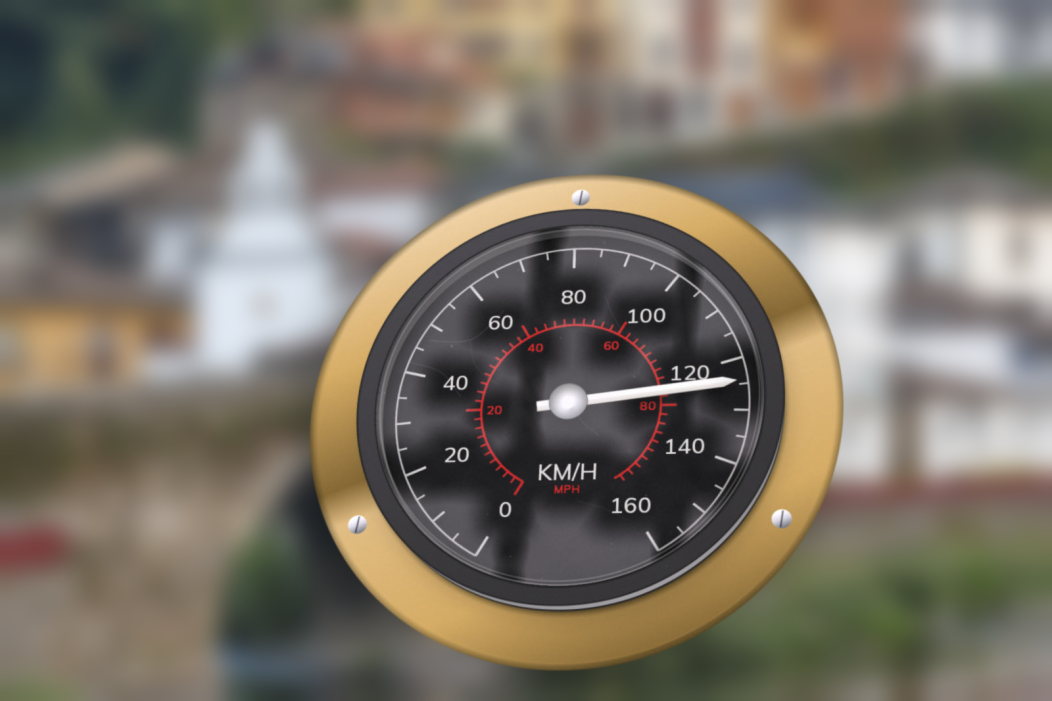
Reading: 125,km/h
